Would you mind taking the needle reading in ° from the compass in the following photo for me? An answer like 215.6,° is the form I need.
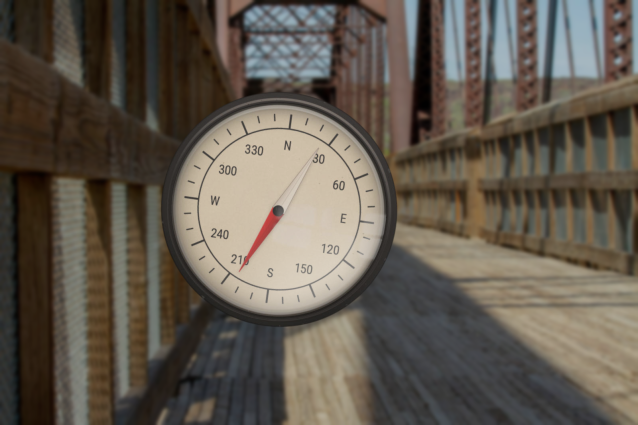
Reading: 205,°
